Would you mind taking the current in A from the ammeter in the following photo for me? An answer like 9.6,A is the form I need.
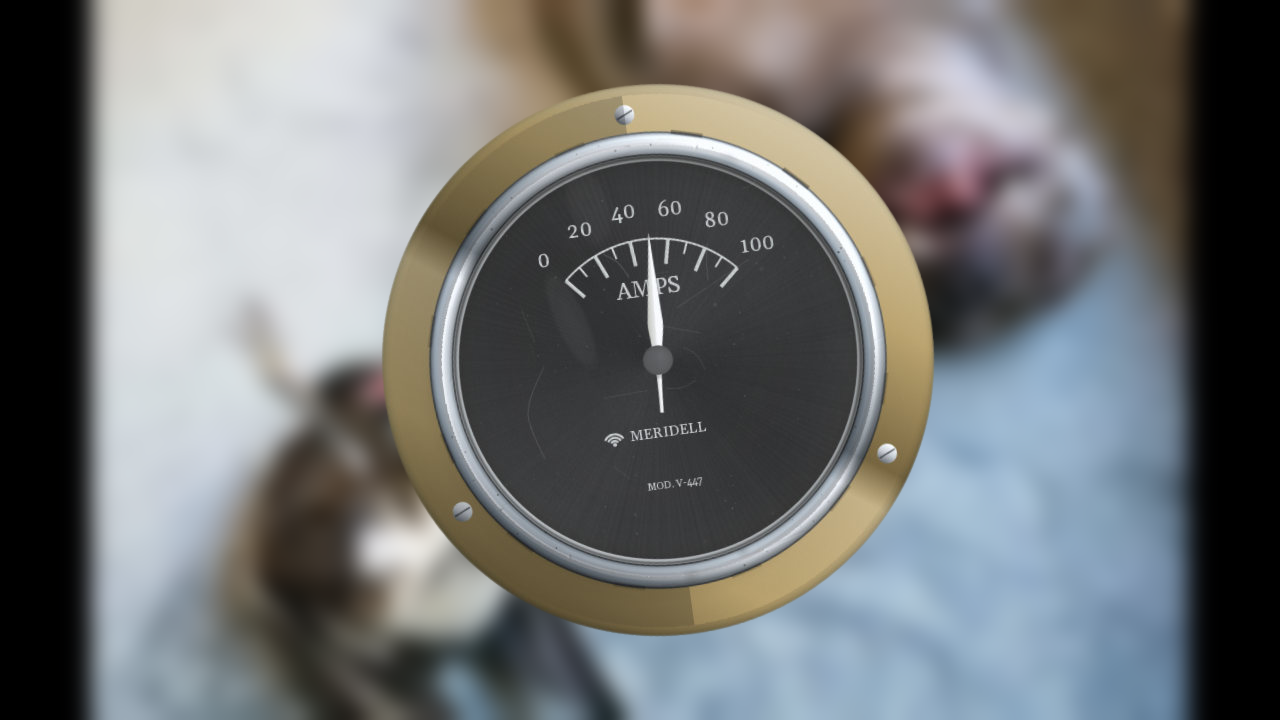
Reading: 50,A
